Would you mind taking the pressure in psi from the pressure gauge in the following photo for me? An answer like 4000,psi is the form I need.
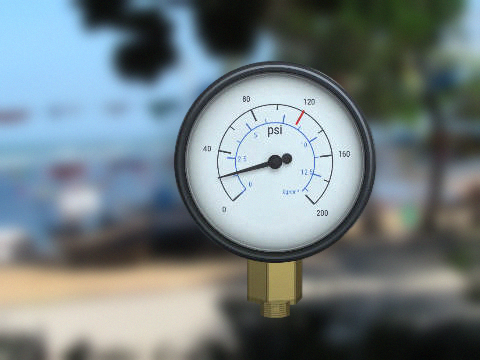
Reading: 20,psi
